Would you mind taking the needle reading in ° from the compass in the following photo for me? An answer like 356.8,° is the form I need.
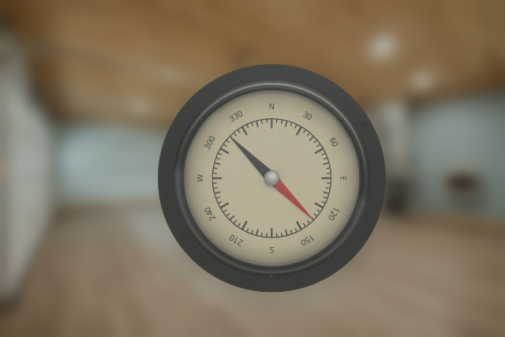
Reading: 135,°
